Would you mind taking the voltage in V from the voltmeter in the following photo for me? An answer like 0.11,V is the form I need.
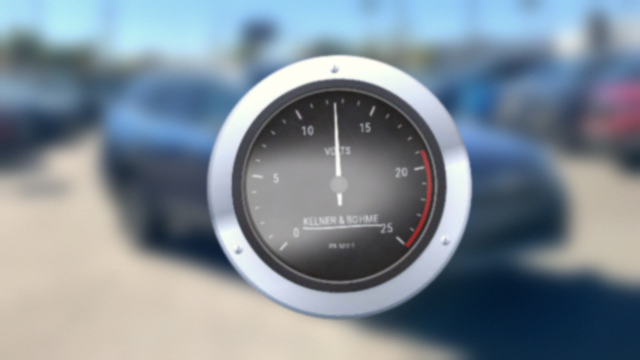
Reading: 12.5,V
